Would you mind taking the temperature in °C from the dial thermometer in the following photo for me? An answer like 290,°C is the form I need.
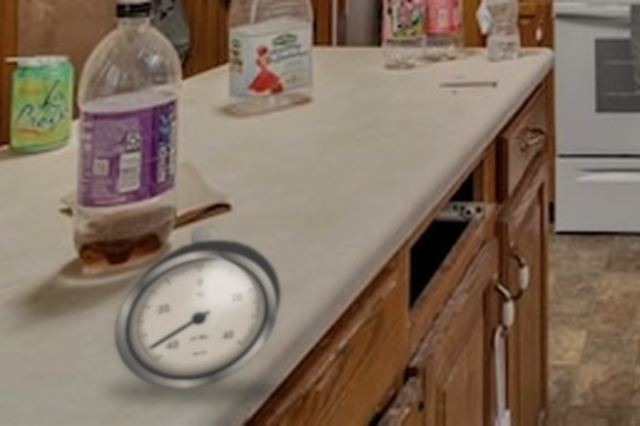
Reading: -35,°C
